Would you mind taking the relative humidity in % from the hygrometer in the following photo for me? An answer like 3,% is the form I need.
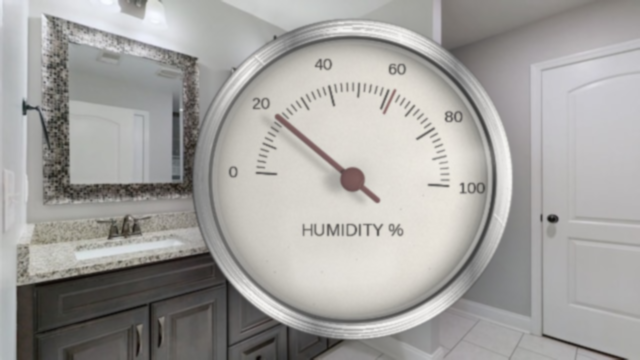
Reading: 20,%
